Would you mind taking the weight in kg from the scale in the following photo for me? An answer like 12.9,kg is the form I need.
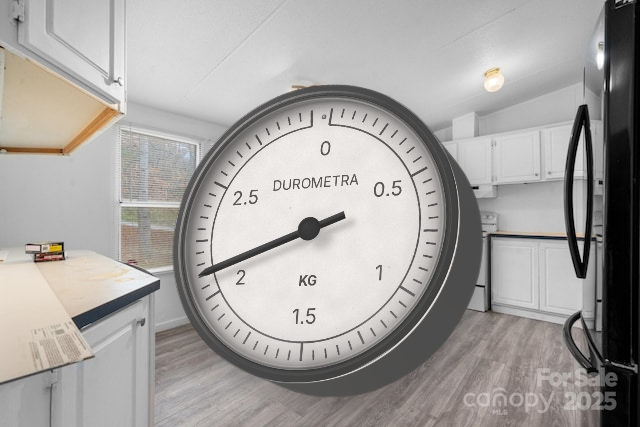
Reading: 2.1,kg
